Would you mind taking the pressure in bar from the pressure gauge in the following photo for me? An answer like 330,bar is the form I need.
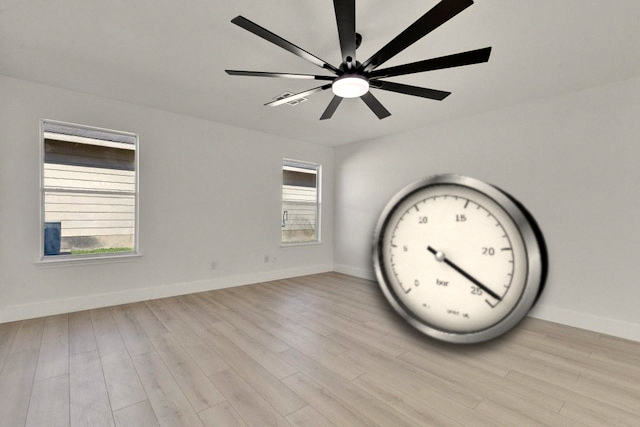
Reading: 24,bar
